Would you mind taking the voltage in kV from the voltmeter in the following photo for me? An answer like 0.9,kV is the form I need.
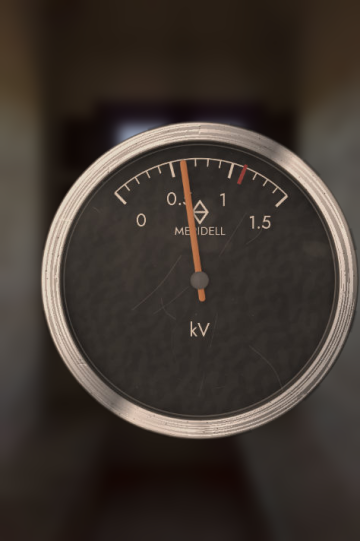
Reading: 0.6,kV
